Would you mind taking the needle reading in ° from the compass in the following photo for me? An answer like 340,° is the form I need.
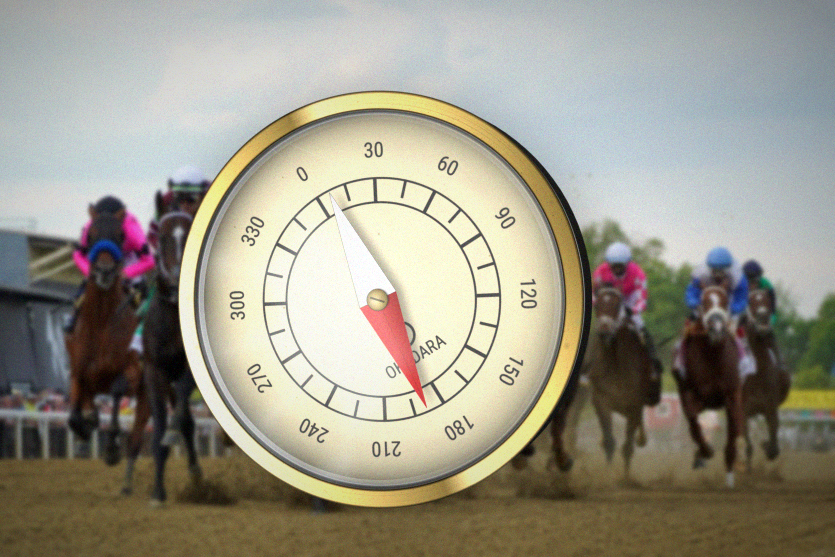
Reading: 187.5,°
